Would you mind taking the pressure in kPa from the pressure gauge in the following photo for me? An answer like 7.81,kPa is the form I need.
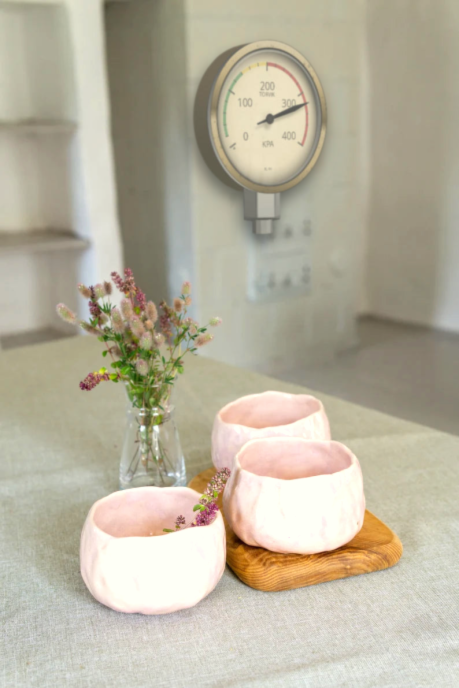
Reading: 320,kPa
